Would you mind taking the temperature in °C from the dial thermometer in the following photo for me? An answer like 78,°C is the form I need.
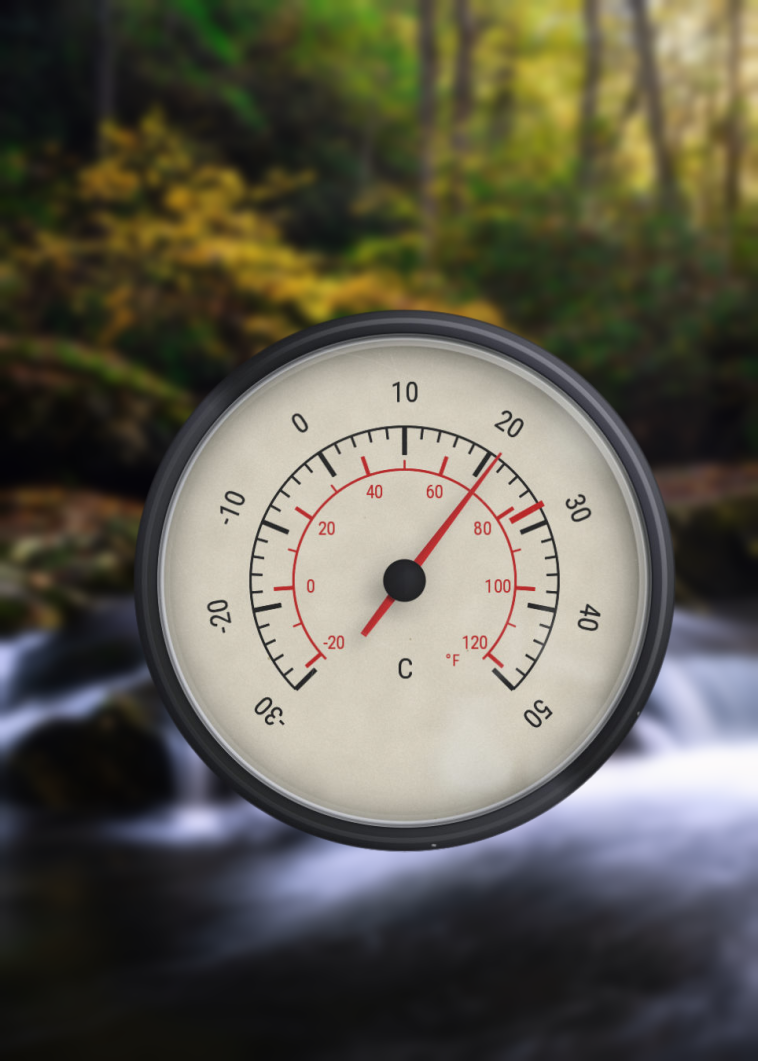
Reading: 21,°C
